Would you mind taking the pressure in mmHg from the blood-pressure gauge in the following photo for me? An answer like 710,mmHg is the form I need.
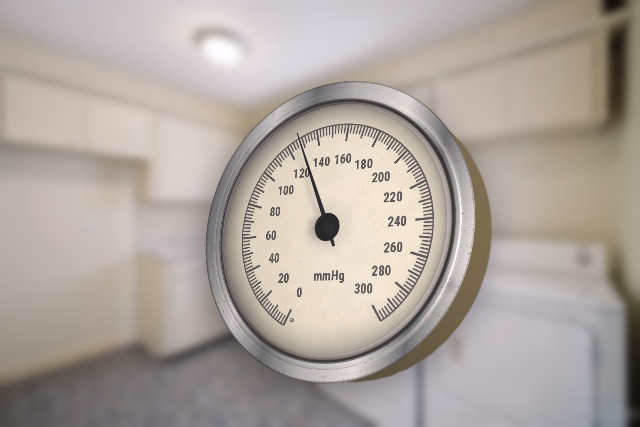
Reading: 130,mmHg
